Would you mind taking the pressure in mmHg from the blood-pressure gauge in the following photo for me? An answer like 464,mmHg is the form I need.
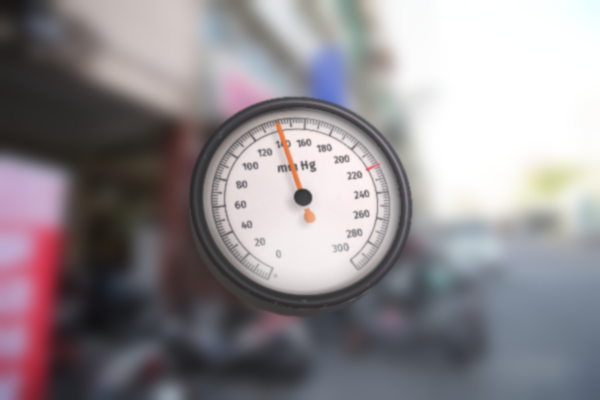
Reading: 140,mmHg
